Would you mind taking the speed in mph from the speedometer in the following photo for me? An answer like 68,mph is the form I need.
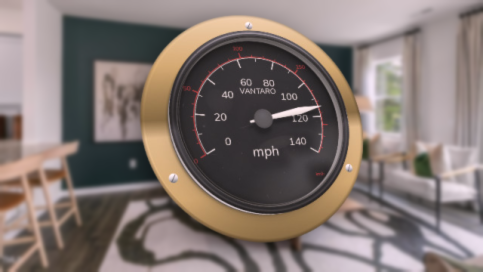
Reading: 115,mph
